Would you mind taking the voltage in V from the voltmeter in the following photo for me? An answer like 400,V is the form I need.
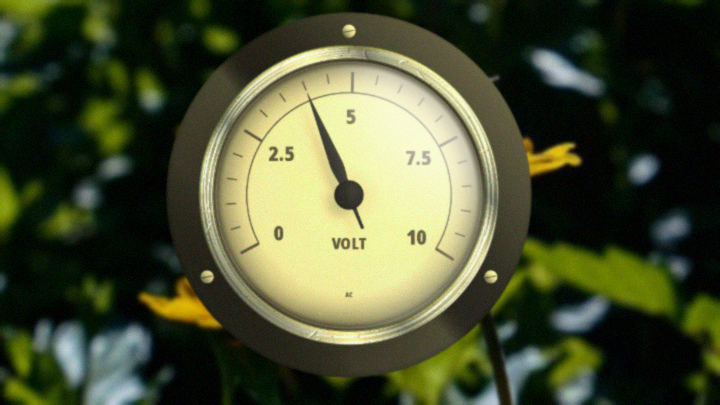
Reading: 4,V
